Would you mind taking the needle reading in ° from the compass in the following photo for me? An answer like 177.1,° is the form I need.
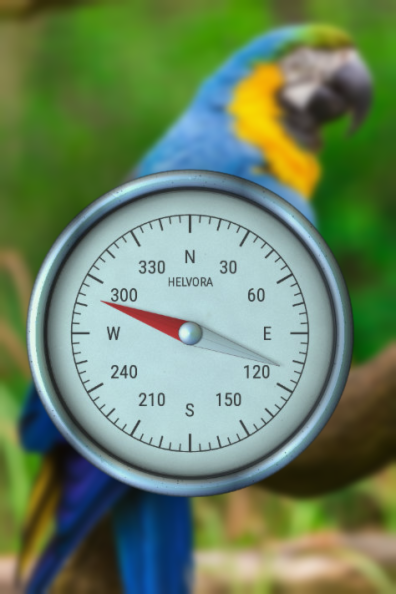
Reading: 290,°
